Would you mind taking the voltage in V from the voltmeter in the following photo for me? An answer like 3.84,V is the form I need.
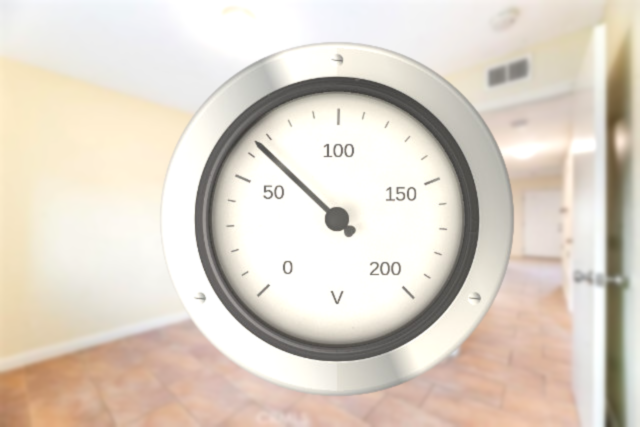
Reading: 65,V
